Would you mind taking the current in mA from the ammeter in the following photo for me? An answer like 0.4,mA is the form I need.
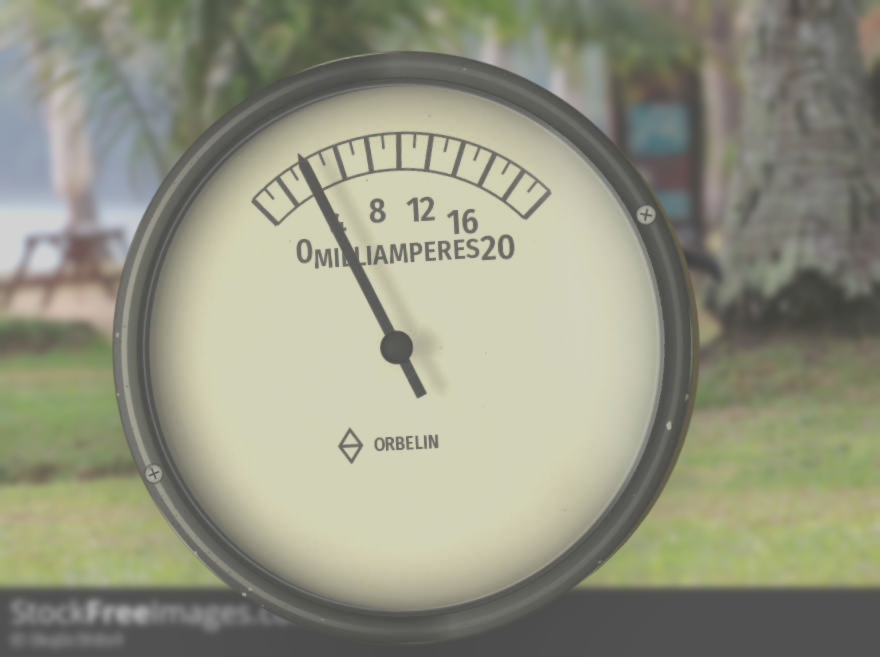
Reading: 4,mA
